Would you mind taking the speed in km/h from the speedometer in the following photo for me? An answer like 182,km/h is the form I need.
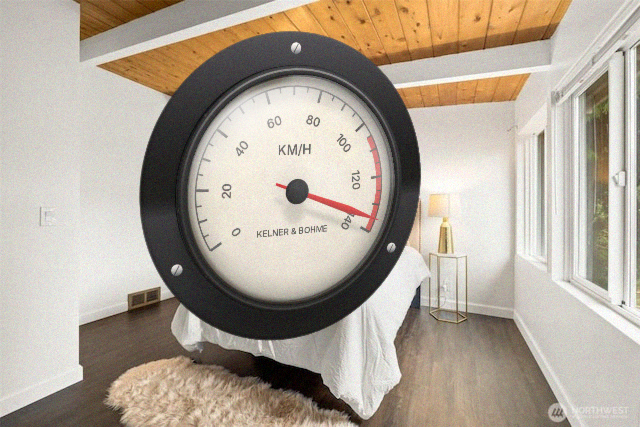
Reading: 135,km/h
